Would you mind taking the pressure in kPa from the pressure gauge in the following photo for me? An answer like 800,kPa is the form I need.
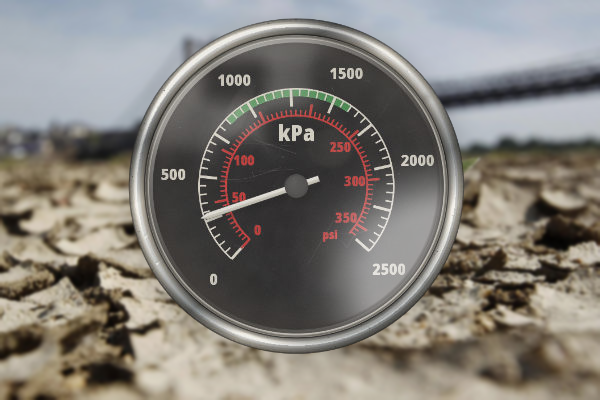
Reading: 275,kPa
